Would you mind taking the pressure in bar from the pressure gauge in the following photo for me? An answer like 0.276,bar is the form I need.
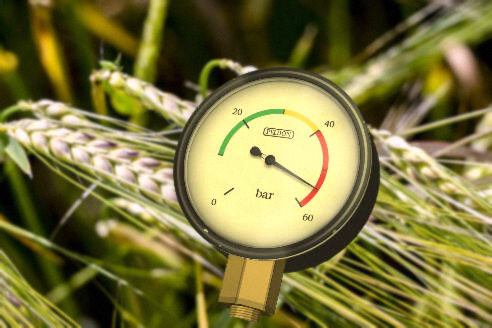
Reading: 55,bar
